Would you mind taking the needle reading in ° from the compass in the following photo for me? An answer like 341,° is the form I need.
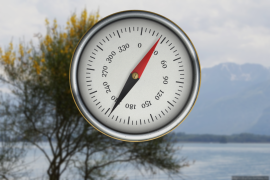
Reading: 25,°
